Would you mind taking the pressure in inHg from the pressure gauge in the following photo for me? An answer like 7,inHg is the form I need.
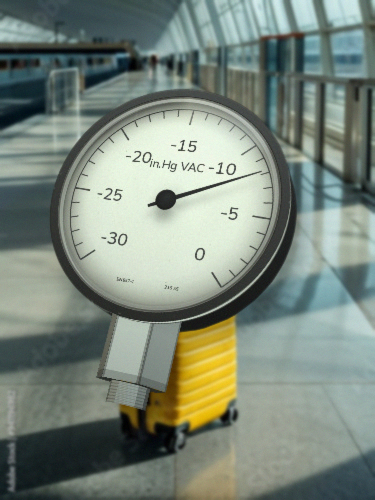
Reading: -8,inHg
